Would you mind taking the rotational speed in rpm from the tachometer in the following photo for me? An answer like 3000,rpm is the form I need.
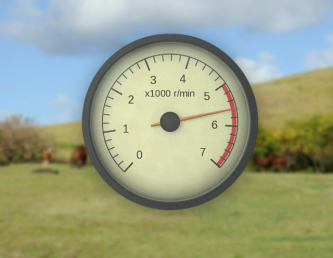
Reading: 5600,rpm
